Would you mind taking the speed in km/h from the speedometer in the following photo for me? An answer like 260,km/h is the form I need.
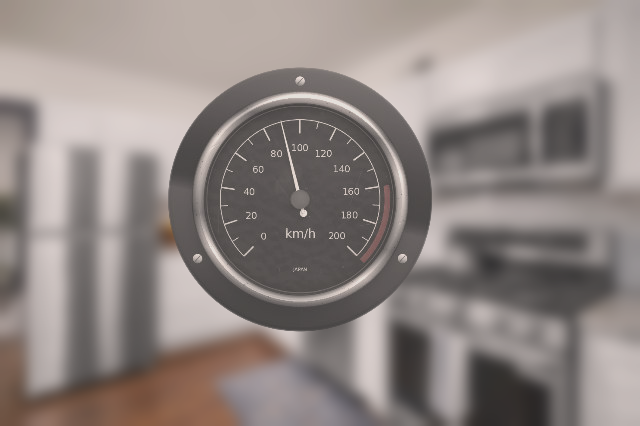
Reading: 90,km/h
